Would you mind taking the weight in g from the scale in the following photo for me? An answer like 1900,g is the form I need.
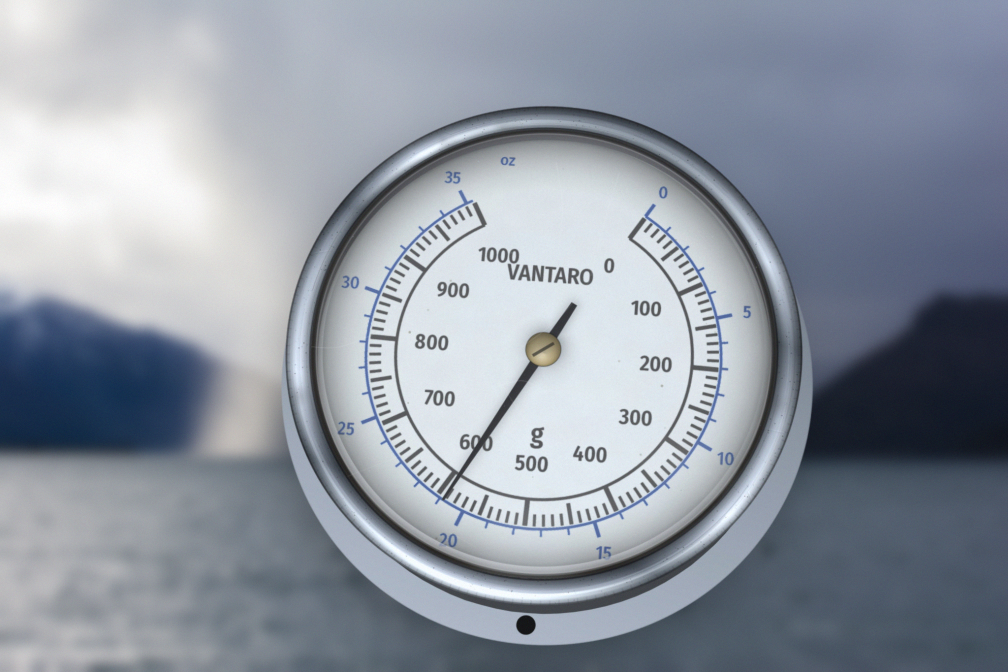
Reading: 590,g
